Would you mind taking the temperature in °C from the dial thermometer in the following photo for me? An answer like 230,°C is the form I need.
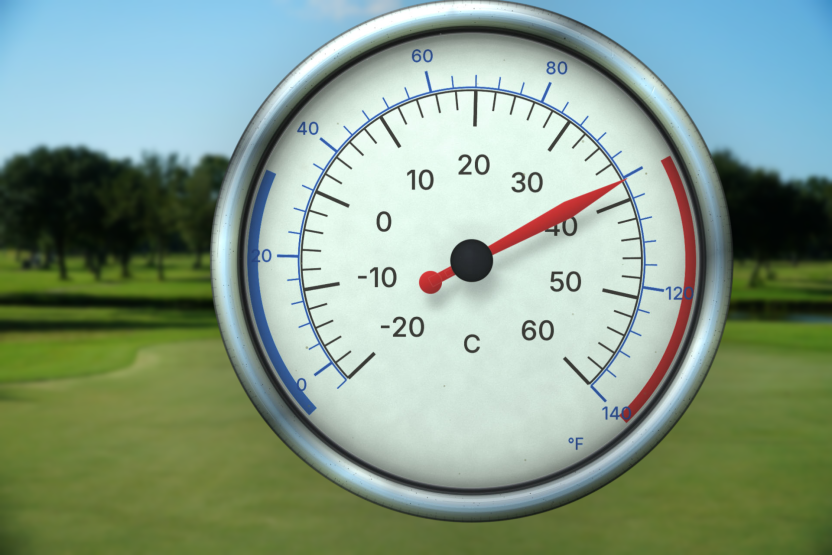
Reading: 38,°C
